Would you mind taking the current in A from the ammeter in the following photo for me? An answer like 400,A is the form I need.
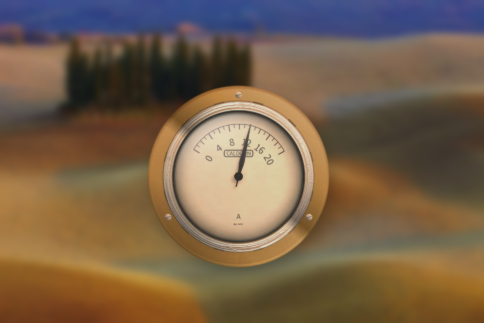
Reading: 12,A
